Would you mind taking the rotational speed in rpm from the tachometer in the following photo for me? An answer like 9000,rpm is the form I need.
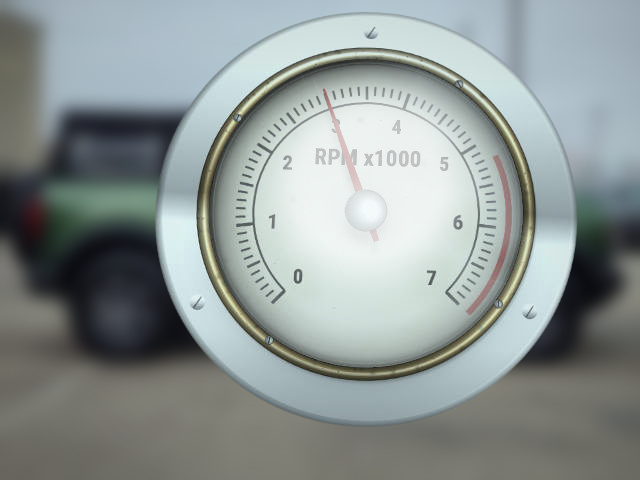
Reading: 3000,rpm
